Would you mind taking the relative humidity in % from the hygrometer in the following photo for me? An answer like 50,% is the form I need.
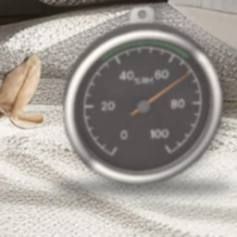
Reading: 68,%
